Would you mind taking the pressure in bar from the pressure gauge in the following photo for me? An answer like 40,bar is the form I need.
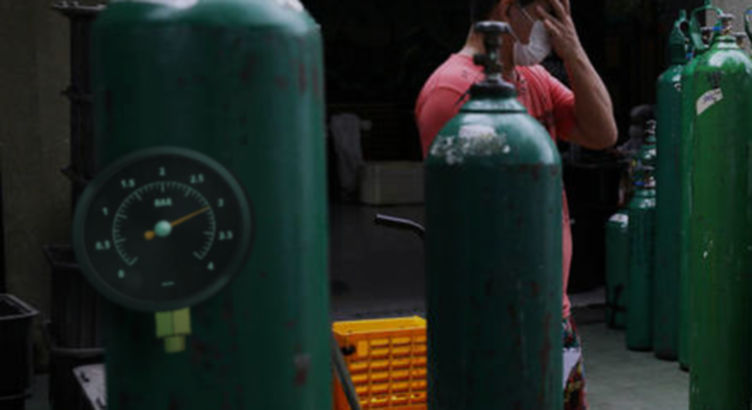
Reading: 3,bar
